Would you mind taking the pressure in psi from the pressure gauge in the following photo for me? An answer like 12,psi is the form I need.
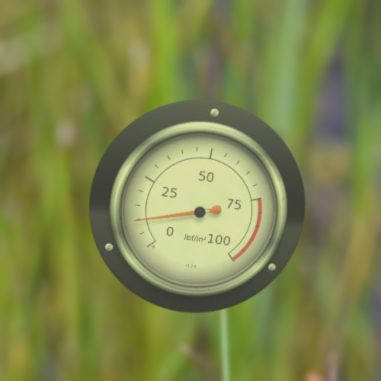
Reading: 10,psi
